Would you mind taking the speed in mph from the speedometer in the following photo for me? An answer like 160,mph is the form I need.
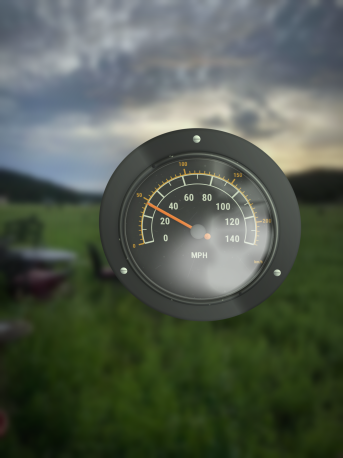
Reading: 30,mph
